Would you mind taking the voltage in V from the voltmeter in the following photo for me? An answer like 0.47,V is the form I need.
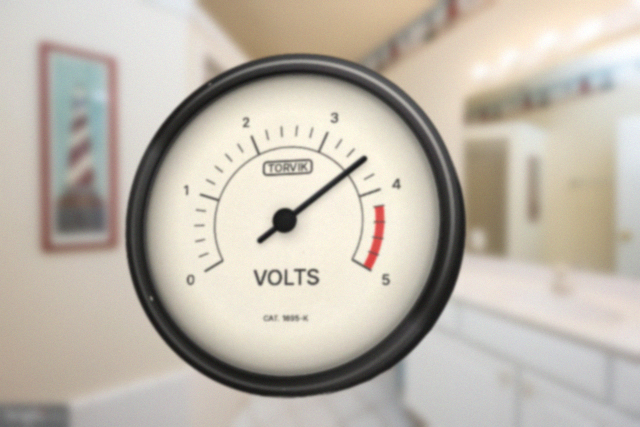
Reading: 3.6,V
